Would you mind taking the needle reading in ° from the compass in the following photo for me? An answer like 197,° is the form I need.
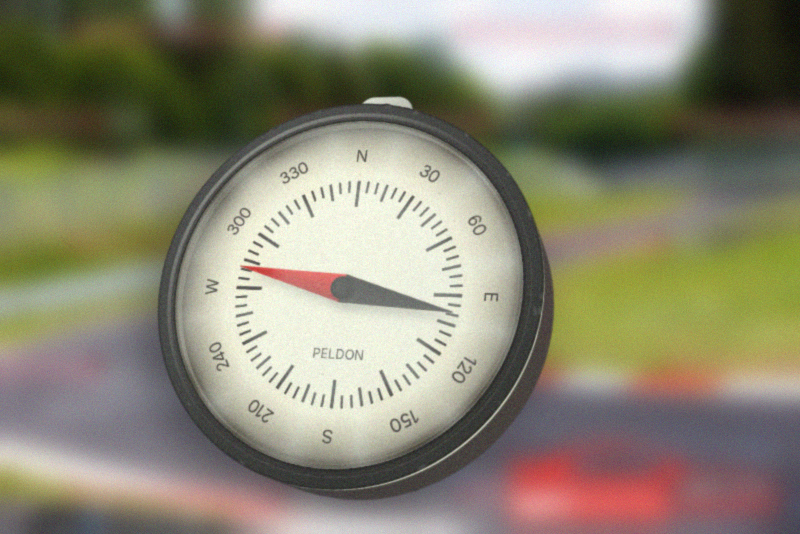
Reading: 280,°
